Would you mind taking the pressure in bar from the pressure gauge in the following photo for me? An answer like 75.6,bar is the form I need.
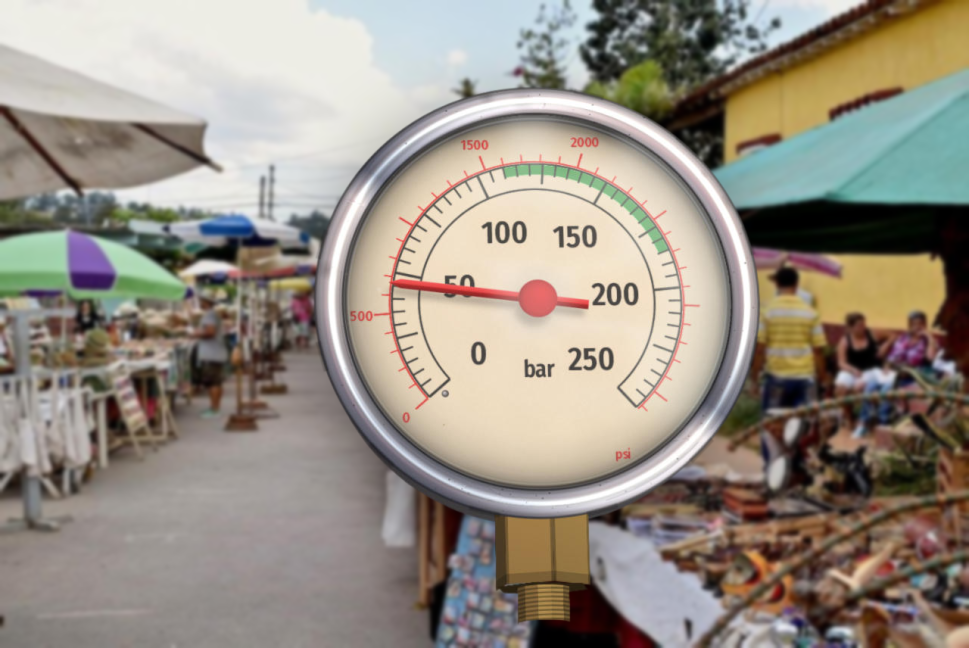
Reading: 45,bar
